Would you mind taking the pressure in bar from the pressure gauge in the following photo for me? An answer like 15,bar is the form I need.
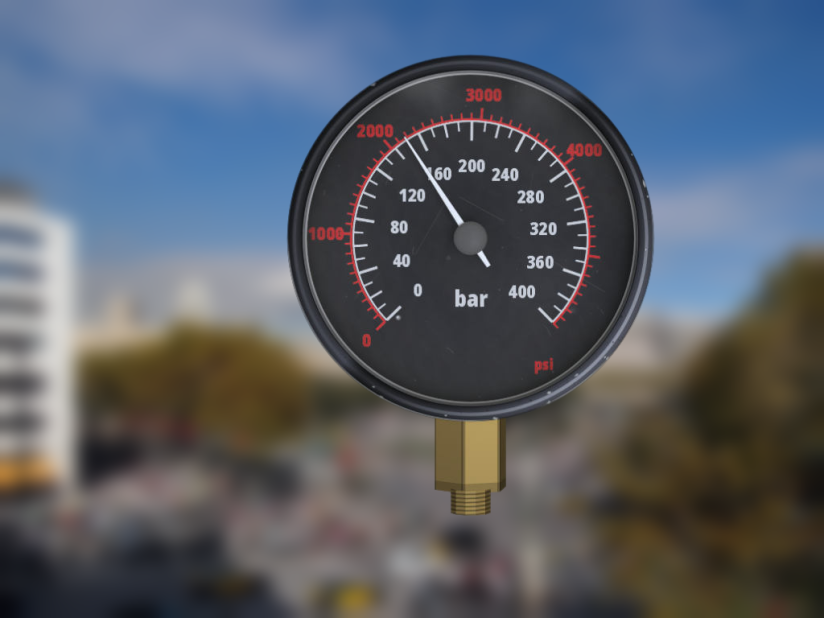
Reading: 150,bar
